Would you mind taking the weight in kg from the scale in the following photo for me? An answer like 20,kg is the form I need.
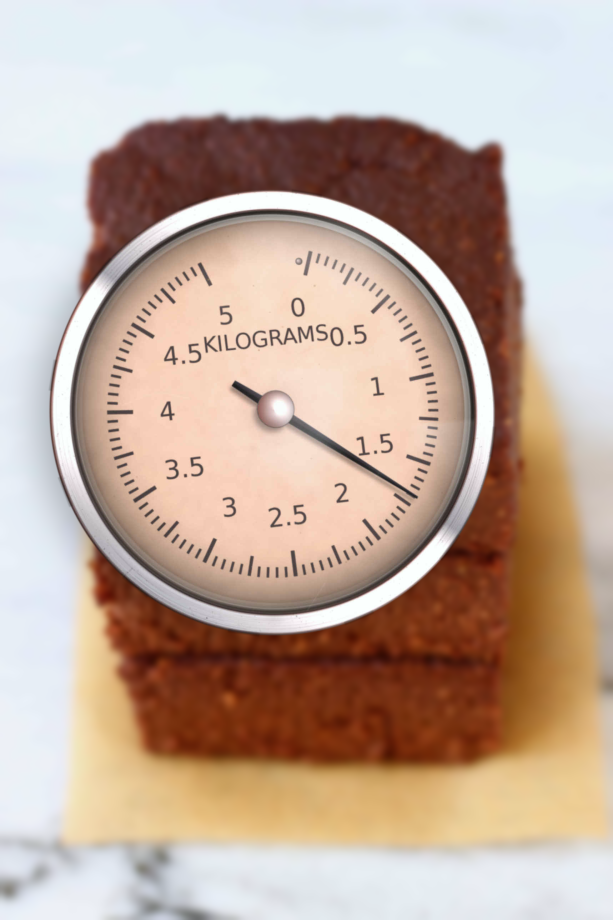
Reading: 1.7,kg
